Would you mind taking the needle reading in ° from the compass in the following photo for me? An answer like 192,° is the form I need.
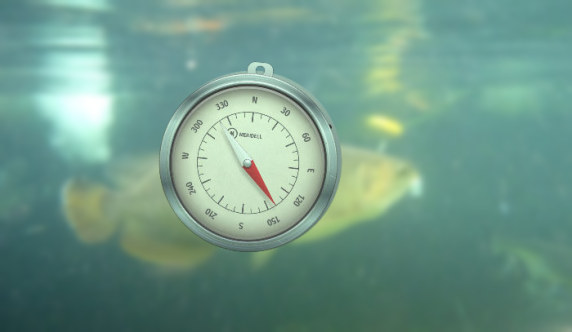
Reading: 140,°
